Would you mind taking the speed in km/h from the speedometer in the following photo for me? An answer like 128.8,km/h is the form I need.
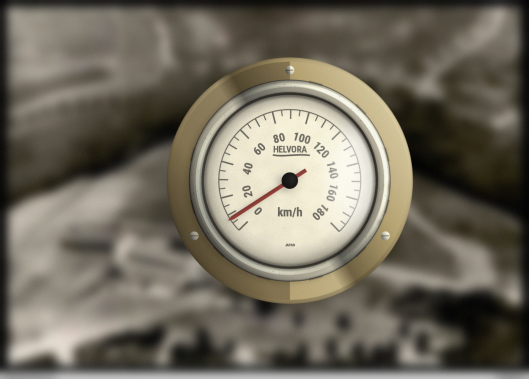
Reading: 7.5,km/h
